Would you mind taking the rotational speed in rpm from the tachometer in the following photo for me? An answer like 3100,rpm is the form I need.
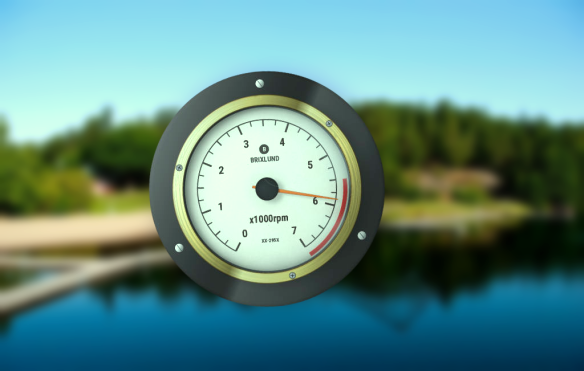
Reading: 5875,rpm
